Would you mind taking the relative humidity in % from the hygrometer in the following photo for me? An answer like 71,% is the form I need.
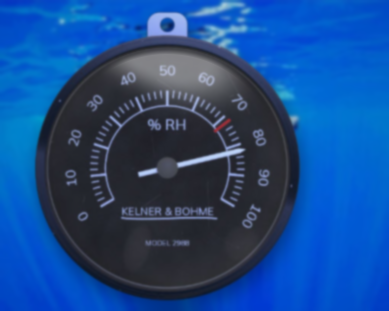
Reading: 82,%
